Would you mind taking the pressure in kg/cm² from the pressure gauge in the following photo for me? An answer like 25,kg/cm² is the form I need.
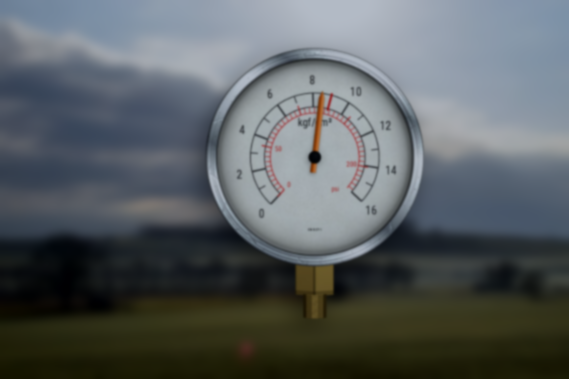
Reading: 8.5,kg/cm²
